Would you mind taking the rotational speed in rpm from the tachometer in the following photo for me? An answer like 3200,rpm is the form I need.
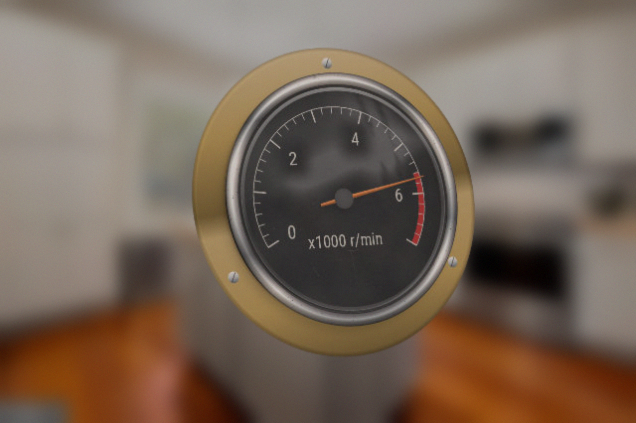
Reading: 5700,rpm
